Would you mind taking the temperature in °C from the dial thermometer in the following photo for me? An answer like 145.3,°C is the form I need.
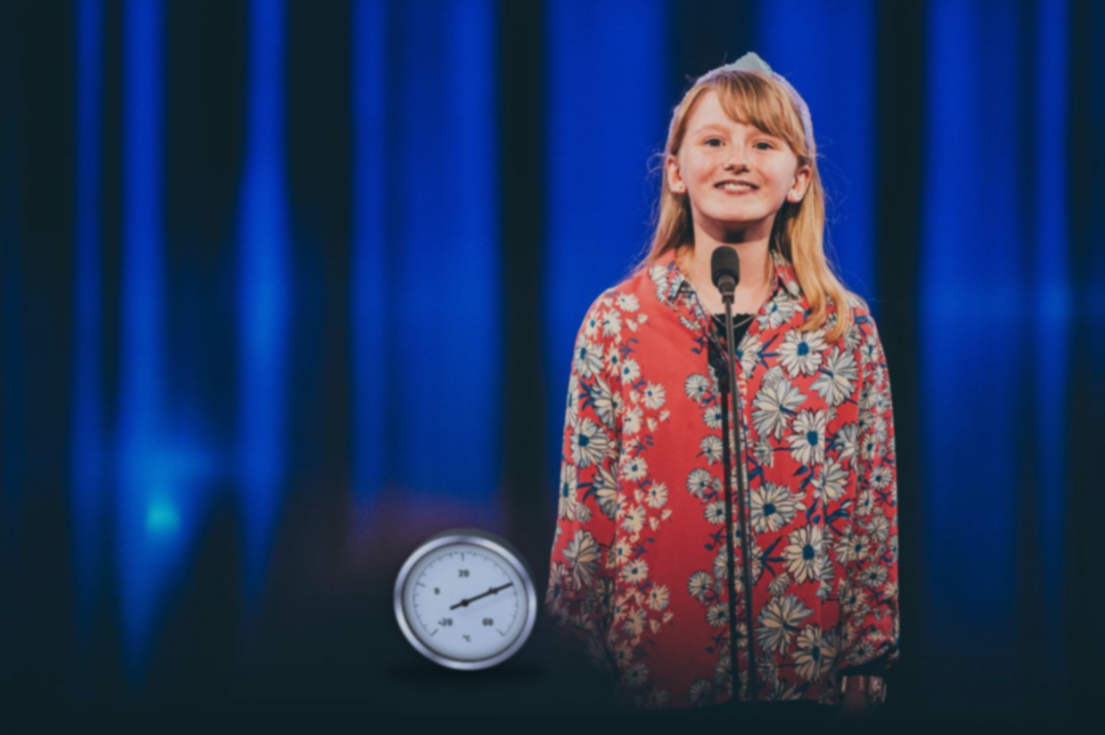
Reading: 40,°C
